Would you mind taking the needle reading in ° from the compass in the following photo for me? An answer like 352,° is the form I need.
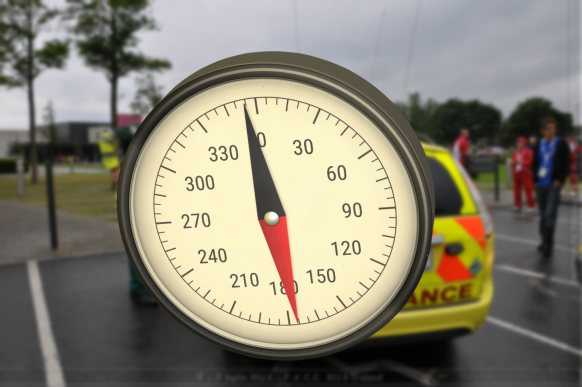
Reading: 175,°
